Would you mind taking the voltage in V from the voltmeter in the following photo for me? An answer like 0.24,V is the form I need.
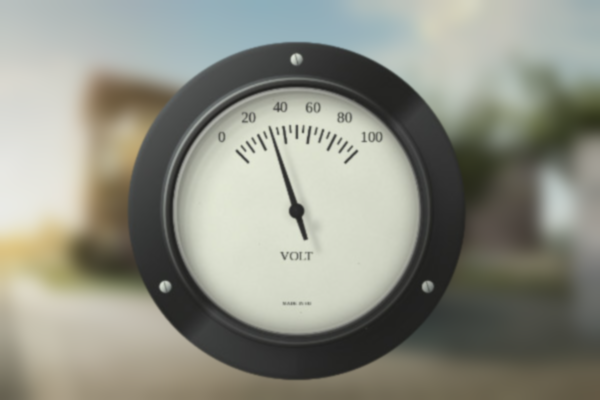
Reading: 30,V
